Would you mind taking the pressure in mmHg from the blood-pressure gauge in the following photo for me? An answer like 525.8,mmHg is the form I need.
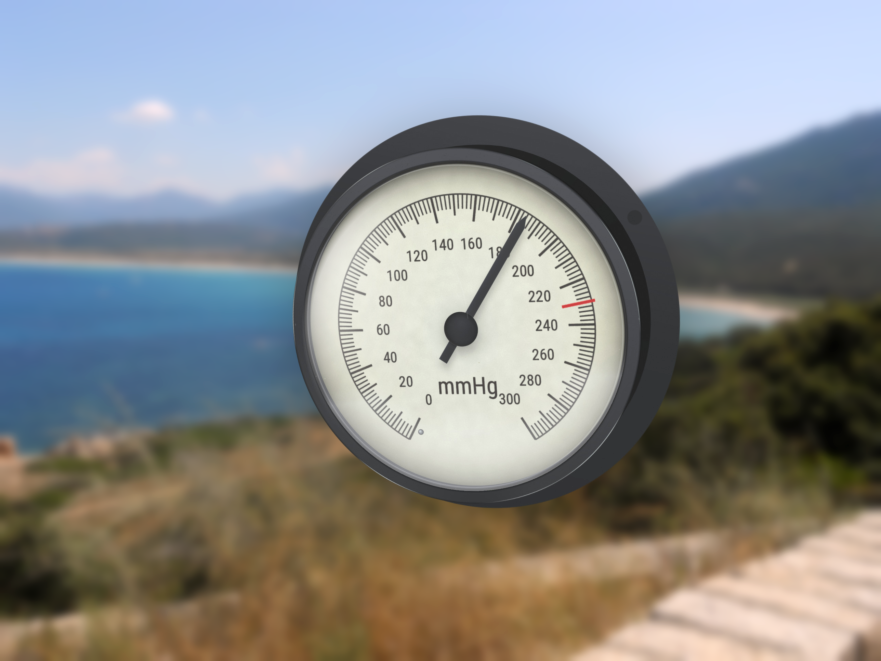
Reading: 184,mmHg
